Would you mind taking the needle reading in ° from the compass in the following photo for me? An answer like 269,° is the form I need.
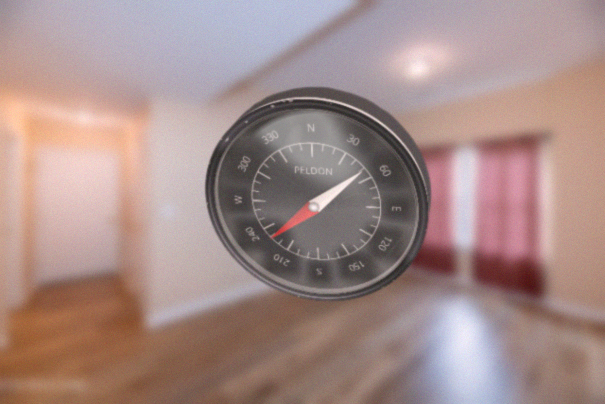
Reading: 230,°
